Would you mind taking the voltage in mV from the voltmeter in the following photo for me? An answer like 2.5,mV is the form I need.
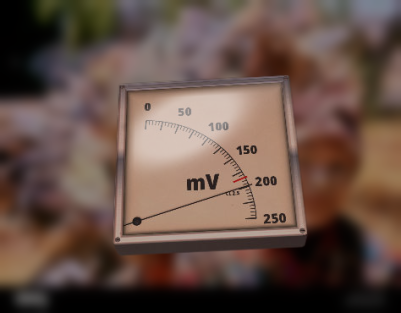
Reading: 200,mV
